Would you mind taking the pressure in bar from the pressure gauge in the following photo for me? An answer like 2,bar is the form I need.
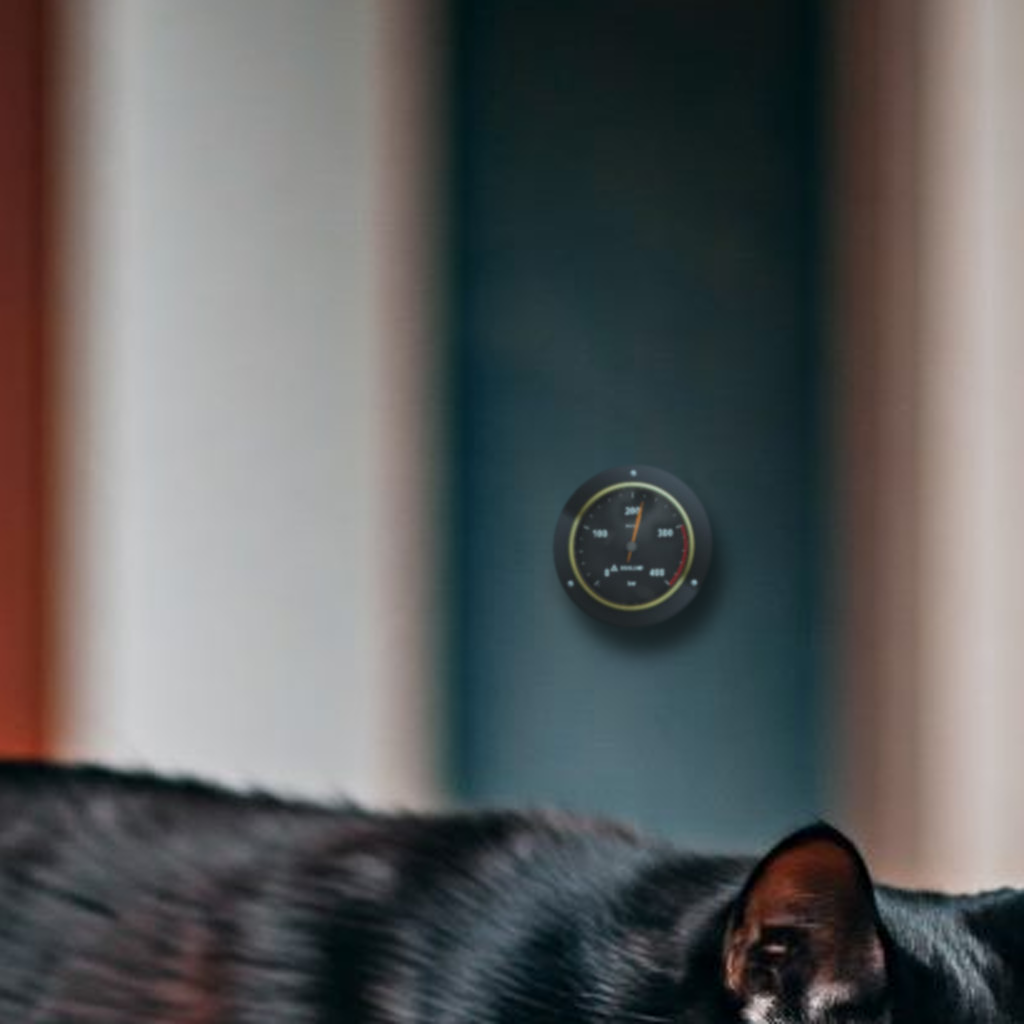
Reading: 220,bar
